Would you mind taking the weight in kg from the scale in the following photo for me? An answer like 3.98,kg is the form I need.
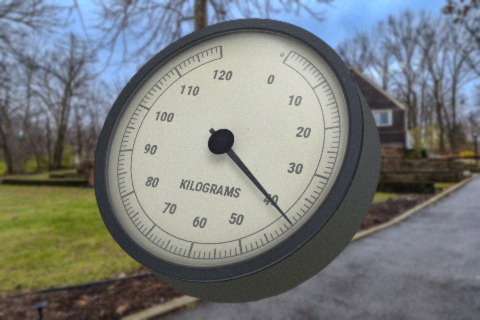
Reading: 40,kg
